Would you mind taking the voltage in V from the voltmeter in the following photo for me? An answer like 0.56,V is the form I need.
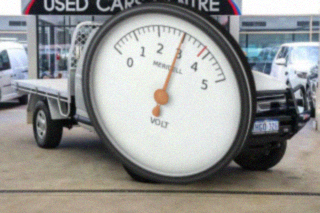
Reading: 3,V
